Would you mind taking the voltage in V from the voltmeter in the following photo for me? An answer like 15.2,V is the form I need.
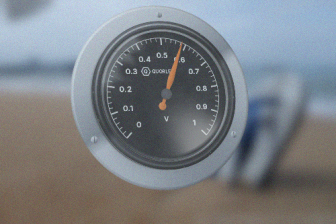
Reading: 0.58,V
